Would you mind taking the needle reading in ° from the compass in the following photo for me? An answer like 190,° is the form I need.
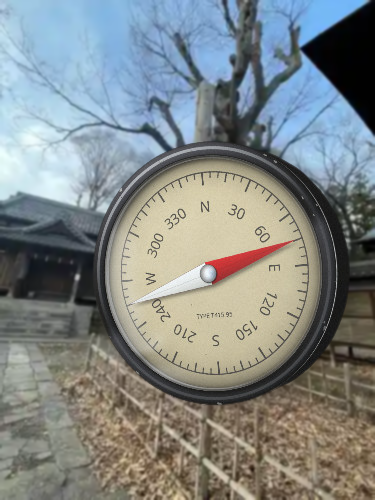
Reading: 75,°
